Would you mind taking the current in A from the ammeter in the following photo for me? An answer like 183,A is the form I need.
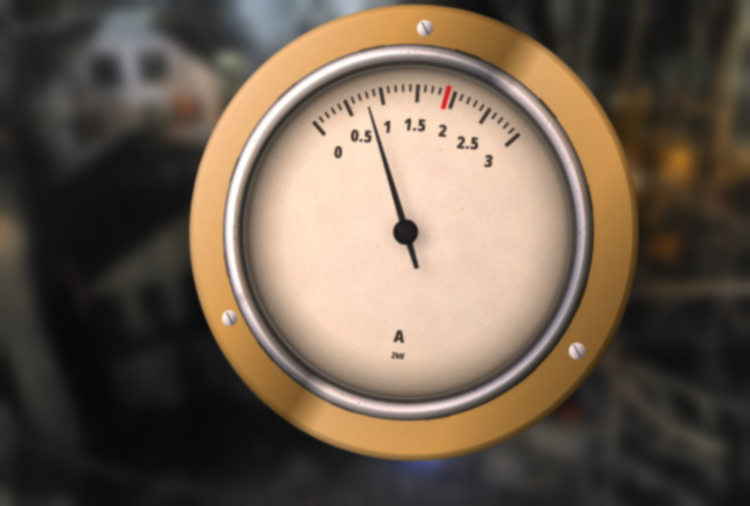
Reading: 0.8,A
